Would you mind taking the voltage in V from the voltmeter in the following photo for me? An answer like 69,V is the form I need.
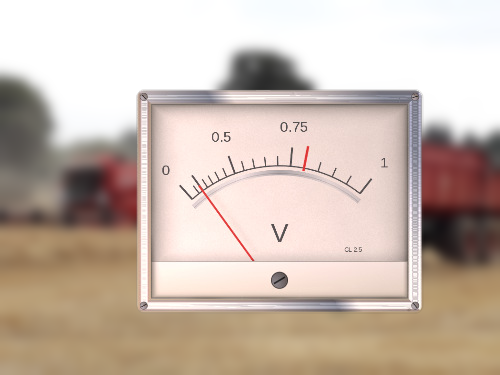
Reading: 0.25,V
